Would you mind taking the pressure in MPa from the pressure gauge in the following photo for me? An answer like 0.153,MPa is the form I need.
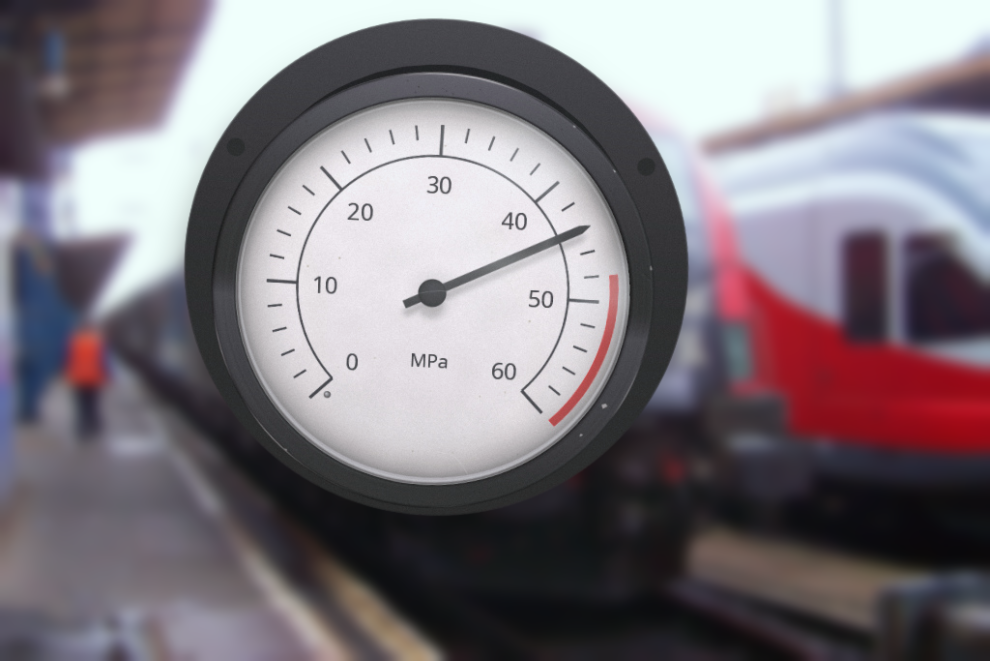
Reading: 44,MPa
